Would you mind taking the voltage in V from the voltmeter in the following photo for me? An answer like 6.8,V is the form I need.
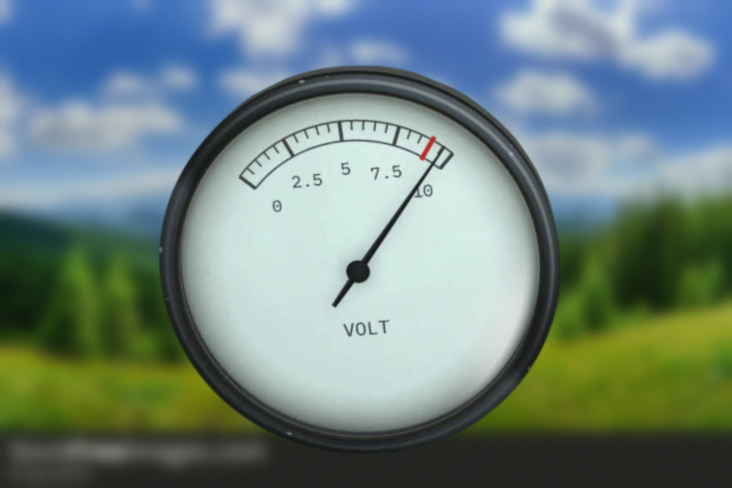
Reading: 9.5,V
